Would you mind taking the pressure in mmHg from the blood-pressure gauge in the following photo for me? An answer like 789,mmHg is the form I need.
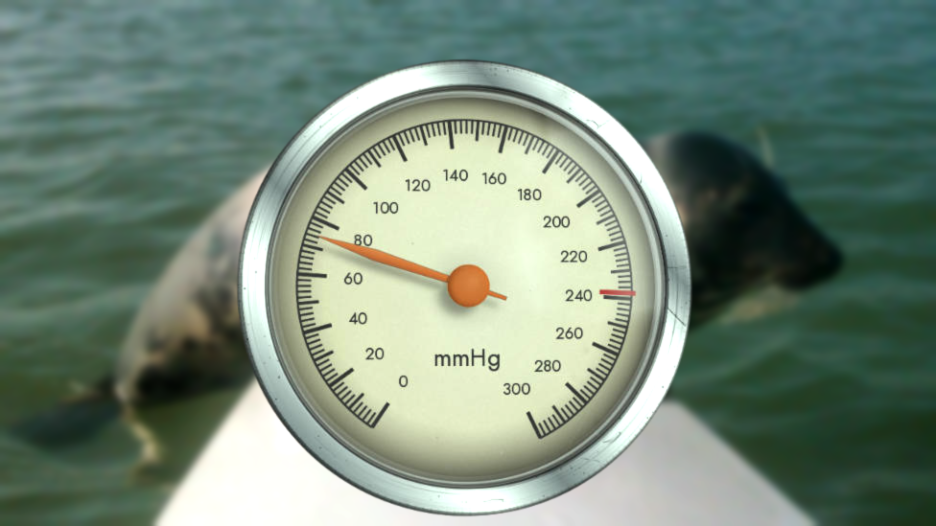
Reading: 74,mmHg
